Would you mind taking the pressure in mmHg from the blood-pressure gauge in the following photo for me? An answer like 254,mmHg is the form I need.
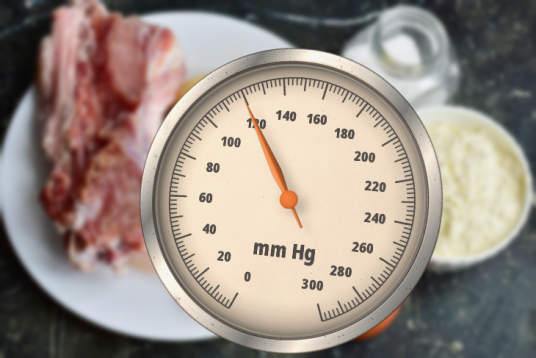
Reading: 120,mmHg
